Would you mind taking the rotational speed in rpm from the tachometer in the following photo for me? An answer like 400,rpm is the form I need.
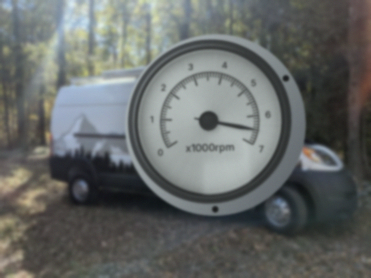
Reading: 6500,rpm
